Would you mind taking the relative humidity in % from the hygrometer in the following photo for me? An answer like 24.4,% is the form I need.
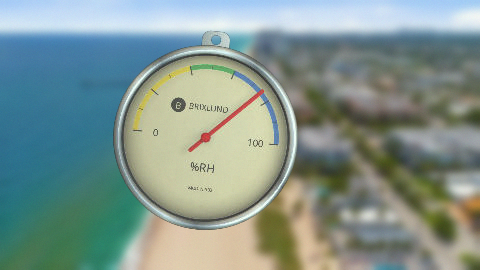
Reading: 75,%
